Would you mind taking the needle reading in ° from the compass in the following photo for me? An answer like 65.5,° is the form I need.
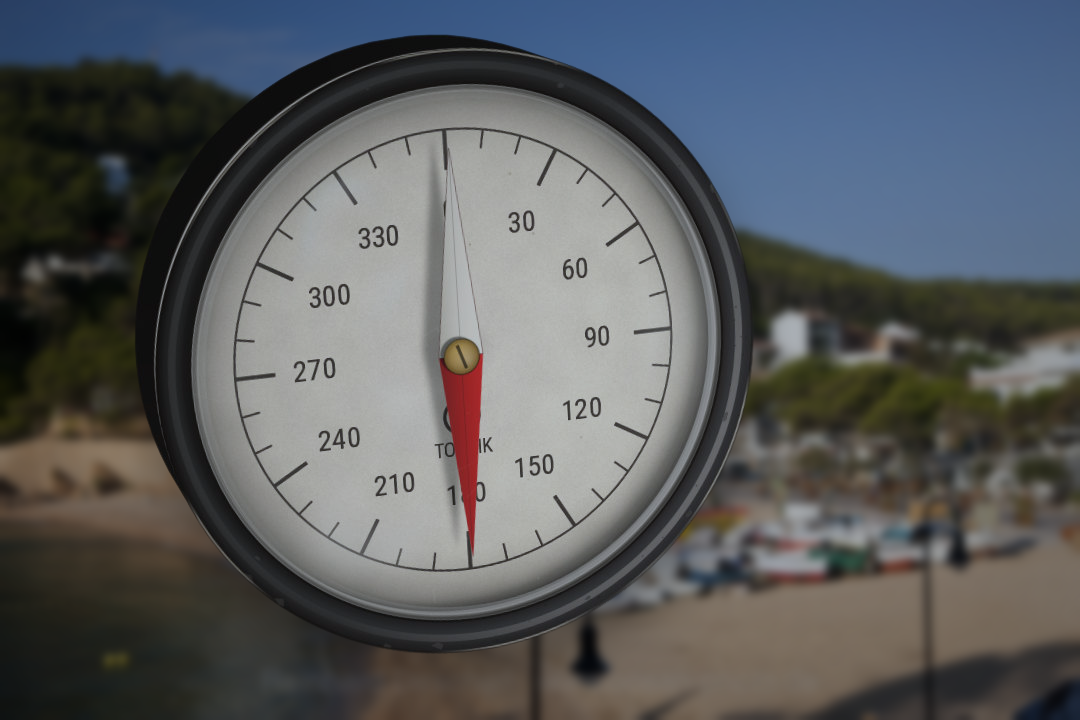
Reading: 180,°
